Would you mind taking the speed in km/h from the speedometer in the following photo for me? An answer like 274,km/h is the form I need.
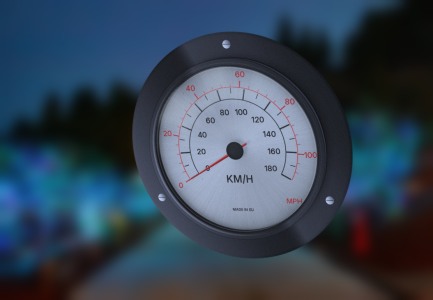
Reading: 0,km/h
